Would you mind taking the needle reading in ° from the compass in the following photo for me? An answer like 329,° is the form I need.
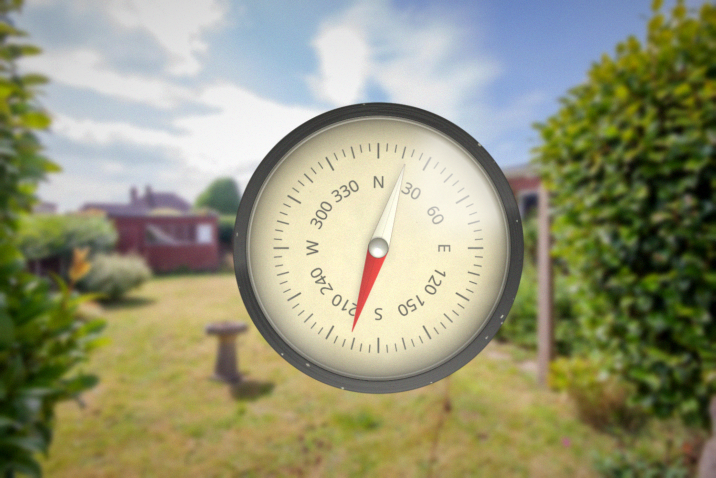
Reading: 197.5,°
